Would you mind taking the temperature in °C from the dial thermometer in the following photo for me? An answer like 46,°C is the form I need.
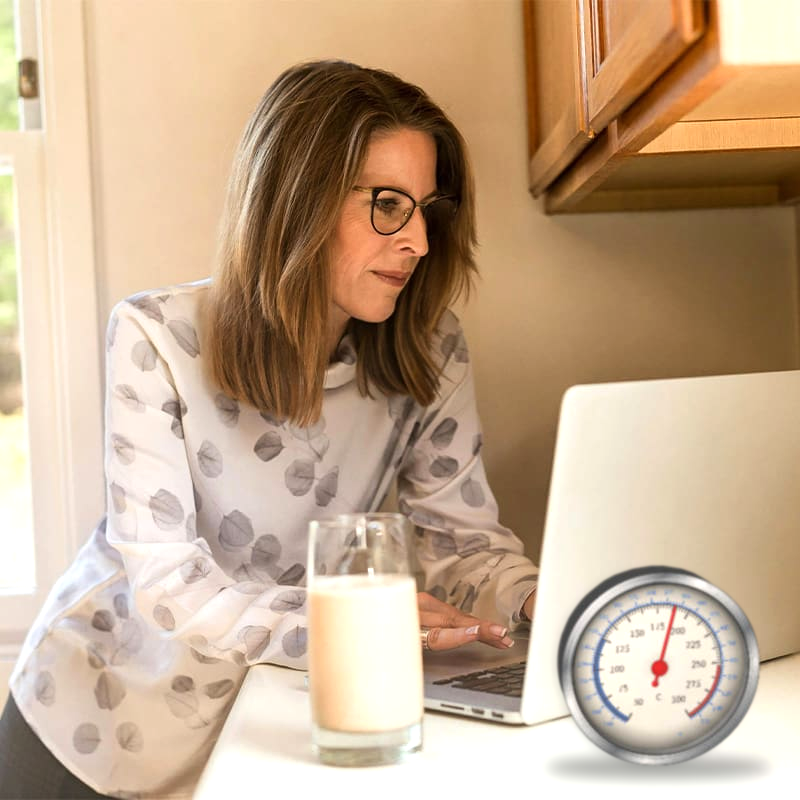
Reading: 187.5,°C
